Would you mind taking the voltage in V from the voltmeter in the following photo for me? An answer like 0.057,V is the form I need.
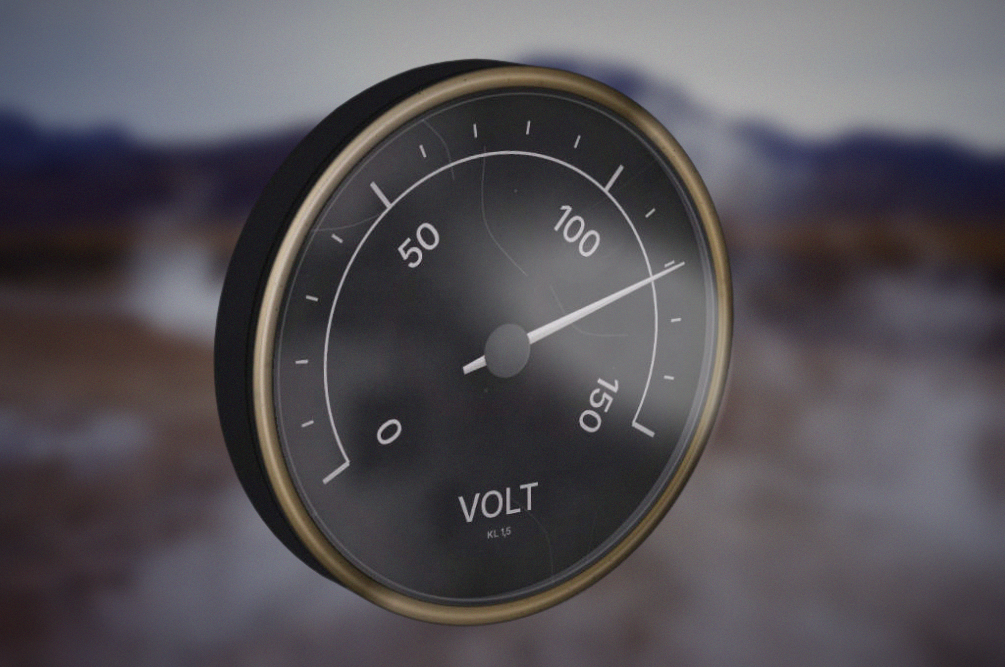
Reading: 120,V
